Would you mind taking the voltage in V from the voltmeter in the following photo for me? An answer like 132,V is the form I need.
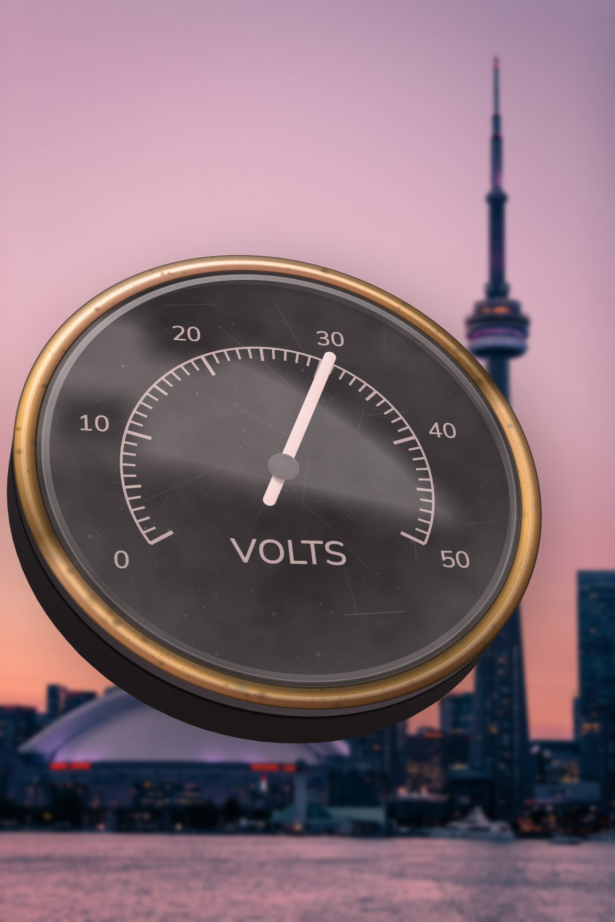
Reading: 30.5,V
